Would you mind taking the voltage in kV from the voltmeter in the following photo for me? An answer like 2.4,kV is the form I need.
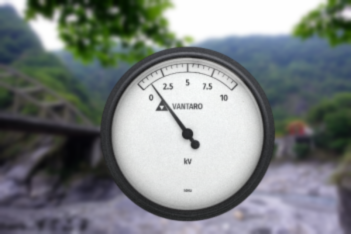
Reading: 1,kV
